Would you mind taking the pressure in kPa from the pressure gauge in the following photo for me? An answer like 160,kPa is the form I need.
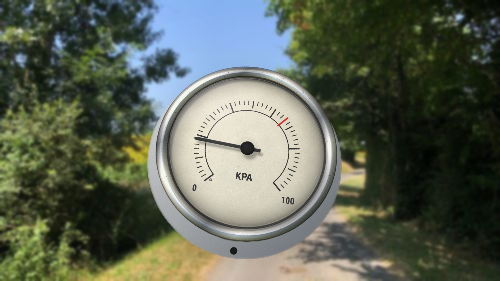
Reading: 18,kPa
